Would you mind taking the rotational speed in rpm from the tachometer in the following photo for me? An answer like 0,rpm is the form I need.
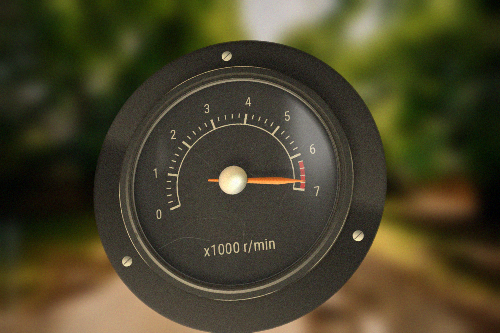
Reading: 6800,rpm
